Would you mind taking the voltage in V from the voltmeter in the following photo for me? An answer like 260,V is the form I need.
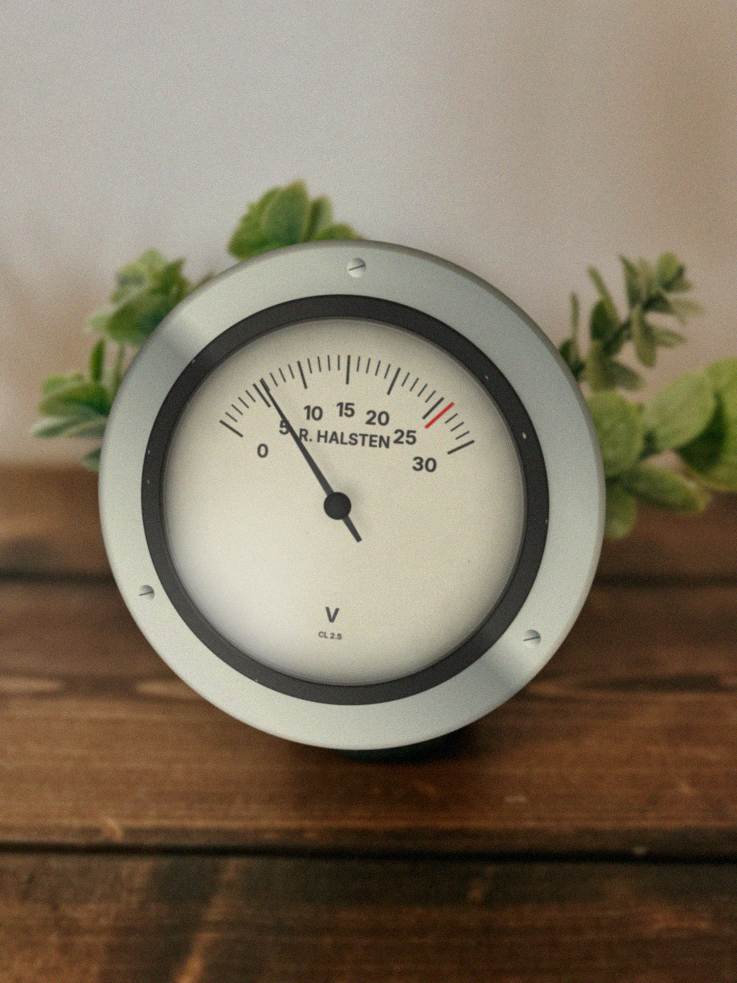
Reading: 6,V
